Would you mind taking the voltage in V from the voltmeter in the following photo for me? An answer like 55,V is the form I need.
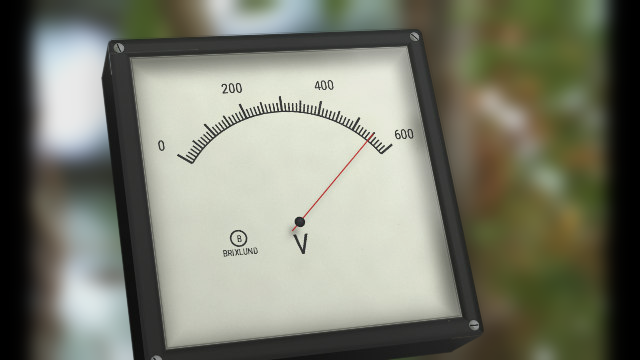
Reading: 550,V
